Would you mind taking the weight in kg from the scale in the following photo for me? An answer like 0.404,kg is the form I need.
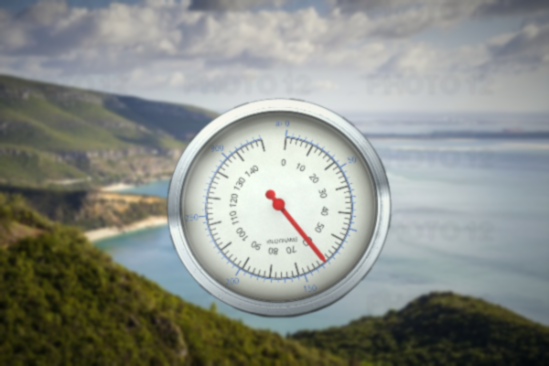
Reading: 60,kg
